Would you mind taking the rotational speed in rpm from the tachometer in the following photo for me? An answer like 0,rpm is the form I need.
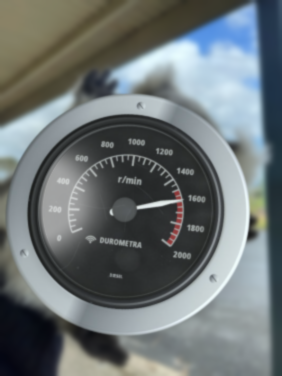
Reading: 1600,rpm
